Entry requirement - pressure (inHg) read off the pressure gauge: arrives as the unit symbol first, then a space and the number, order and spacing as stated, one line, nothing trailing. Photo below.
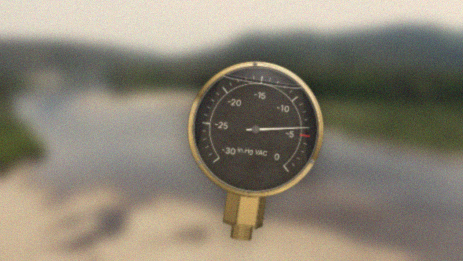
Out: inHg -6
